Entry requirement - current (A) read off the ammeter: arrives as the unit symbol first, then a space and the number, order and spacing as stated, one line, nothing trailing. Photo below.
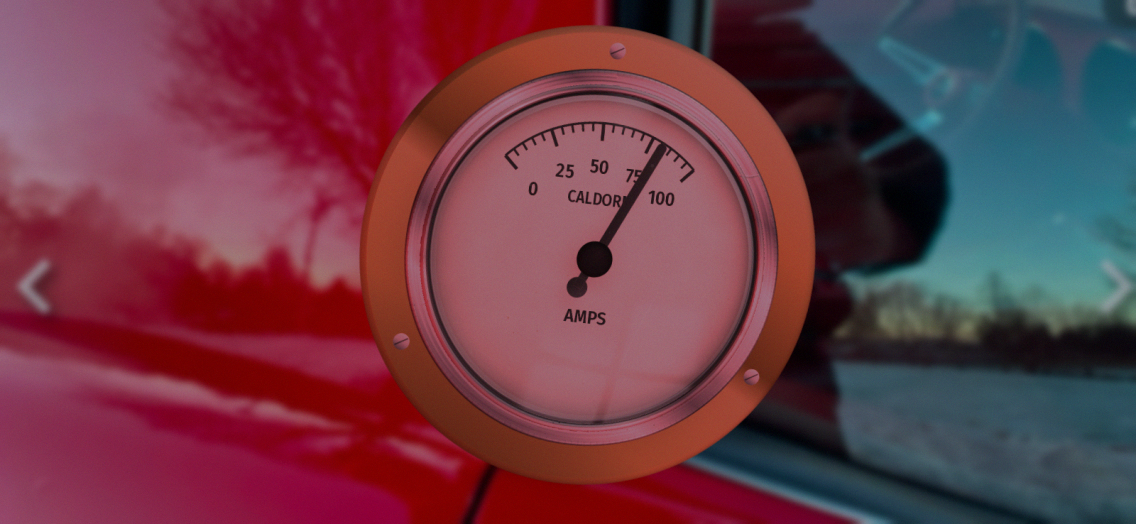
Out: A 80
